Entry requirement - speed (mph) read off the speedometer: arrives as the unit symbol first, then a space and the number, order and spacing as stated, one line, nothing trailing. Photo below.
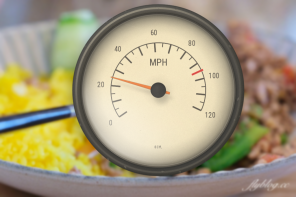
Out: mph 25
